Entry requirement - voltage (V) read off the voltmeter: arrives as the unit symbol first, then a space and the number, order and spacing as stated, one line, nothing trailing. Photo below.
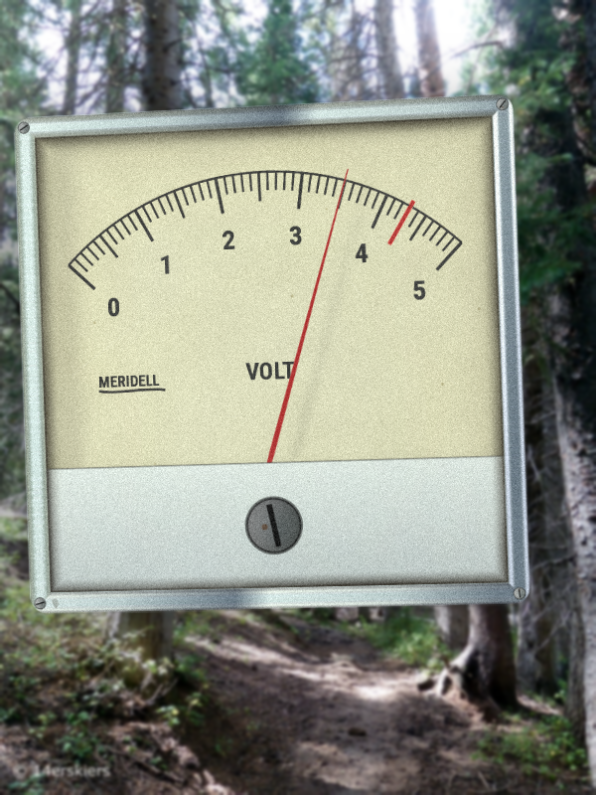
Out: V 3.5
